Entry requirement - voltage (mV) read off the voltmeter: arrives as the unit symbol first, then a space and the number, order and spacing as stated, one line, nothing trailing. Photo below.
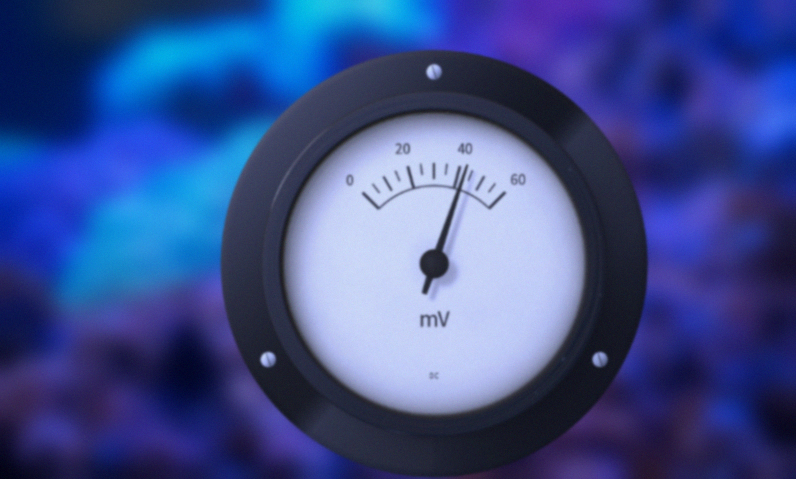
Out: mV 42.5
